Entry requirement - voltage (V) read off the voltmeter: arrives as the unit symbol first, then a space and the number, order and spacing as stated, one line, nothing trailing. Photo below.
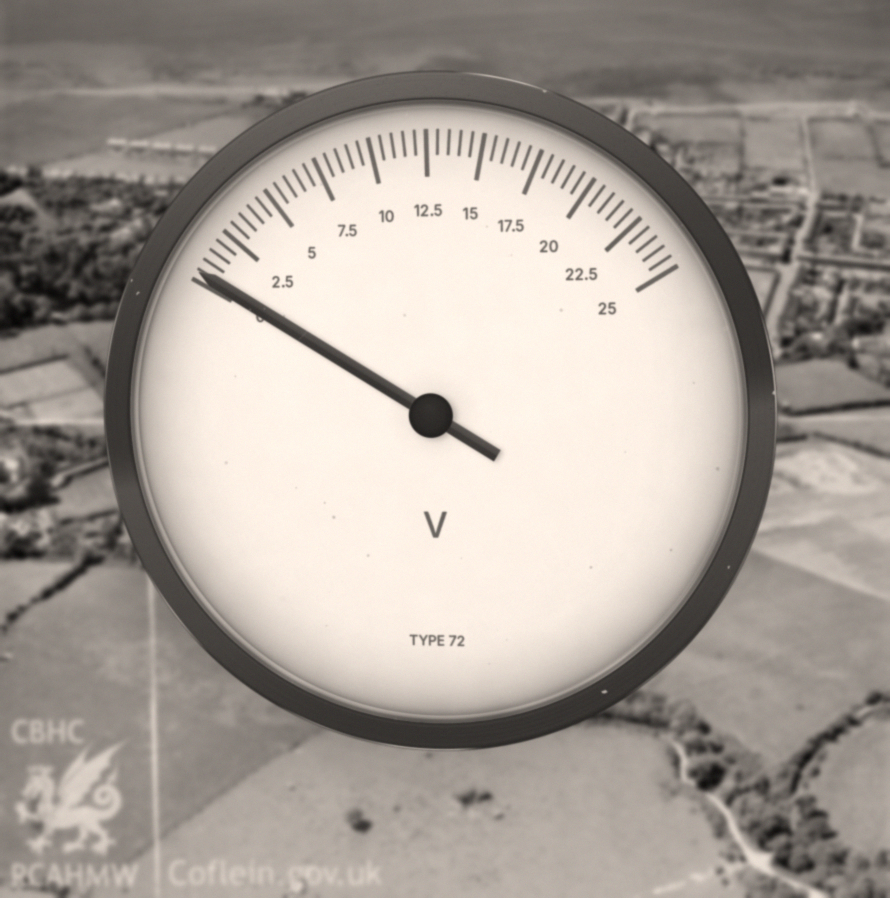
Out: V 0.5
